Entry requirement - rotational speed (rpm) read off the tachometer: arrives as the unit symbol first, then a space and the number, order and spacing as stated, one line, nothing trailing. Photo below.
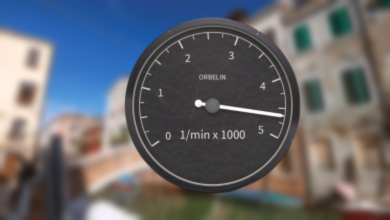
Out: rpm 4625
